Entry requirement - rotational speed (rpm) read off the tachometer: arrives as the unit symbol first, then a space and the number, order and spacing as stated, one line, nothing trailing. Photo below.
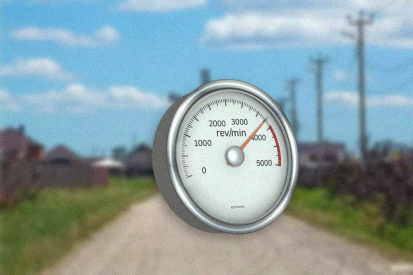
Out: rpm 3750
